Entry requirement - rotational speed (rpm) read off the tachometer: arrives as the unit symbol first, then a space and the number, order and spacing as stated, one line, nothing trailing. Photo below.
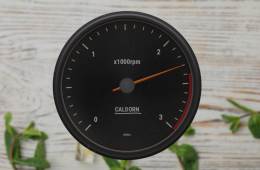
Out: rpm 2300
